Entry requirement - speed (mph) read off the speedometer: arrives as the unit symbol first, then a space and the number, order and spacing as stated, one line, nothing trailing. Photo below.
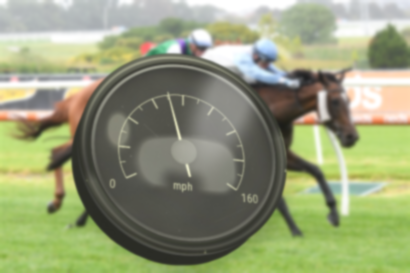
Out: mph 70
